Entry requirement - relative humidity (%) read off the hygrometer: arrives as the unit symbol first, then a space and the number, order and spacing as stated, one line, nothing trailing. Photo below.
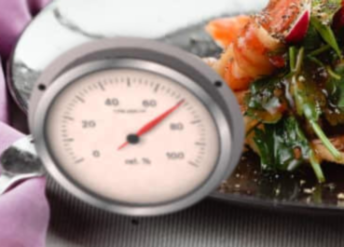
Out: % 70
